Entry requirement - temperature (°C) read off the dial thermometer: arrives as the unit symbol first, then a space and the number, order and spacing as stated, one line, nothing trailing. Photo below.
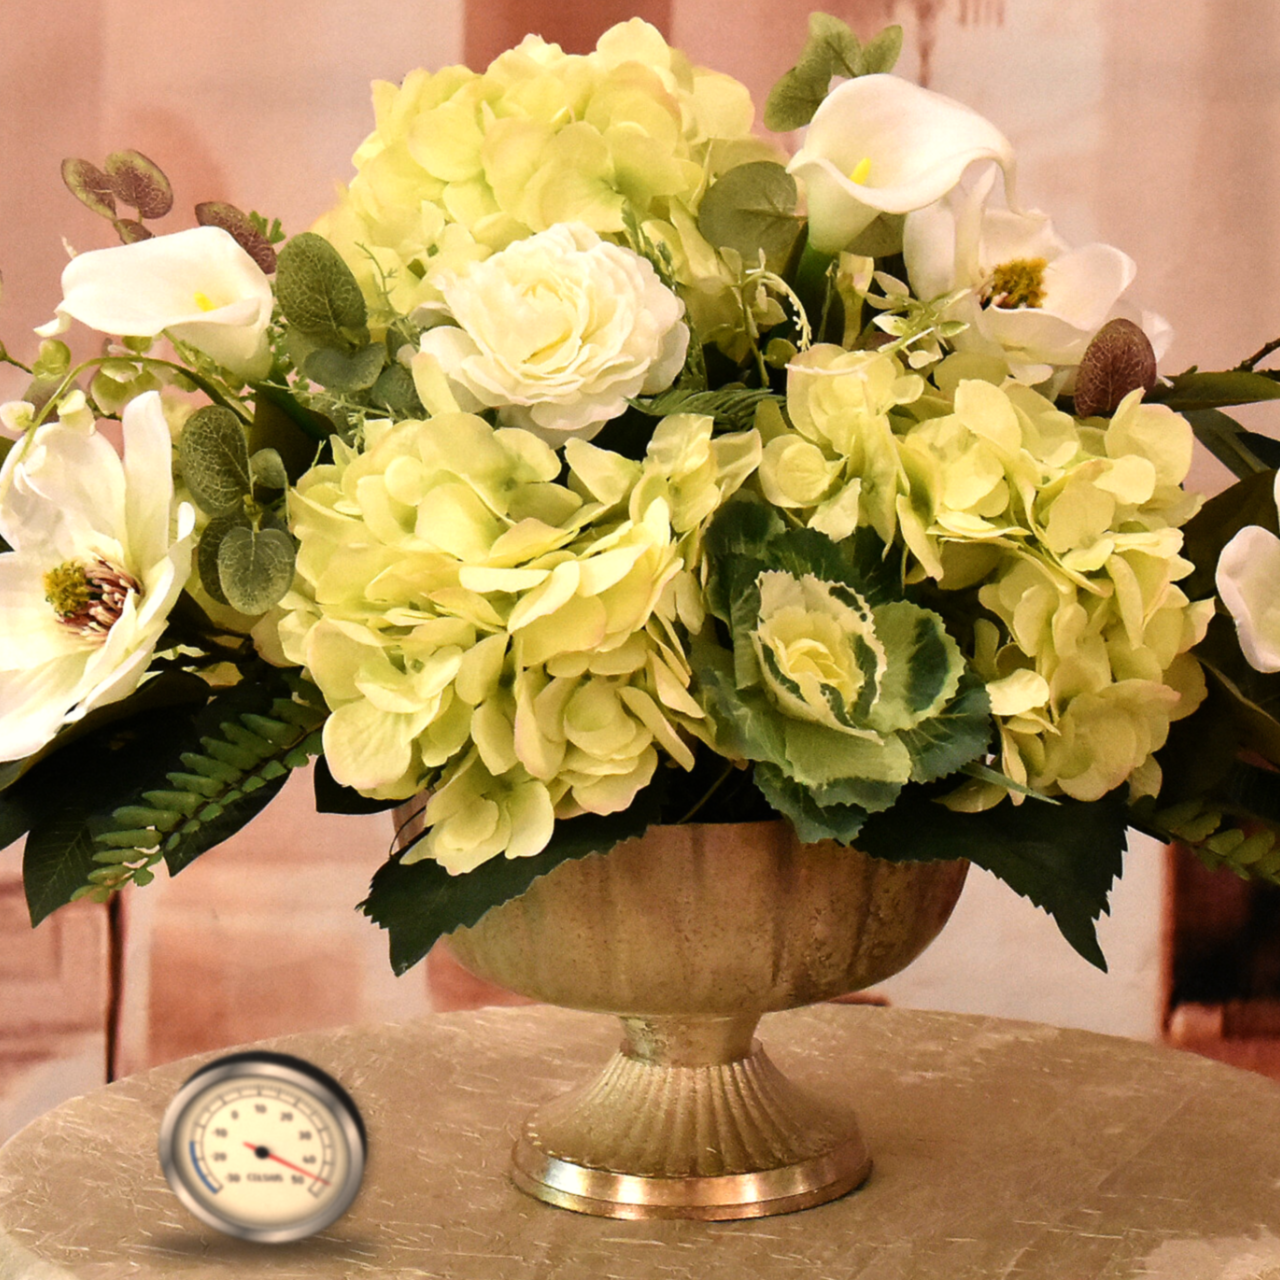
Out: °C 45
